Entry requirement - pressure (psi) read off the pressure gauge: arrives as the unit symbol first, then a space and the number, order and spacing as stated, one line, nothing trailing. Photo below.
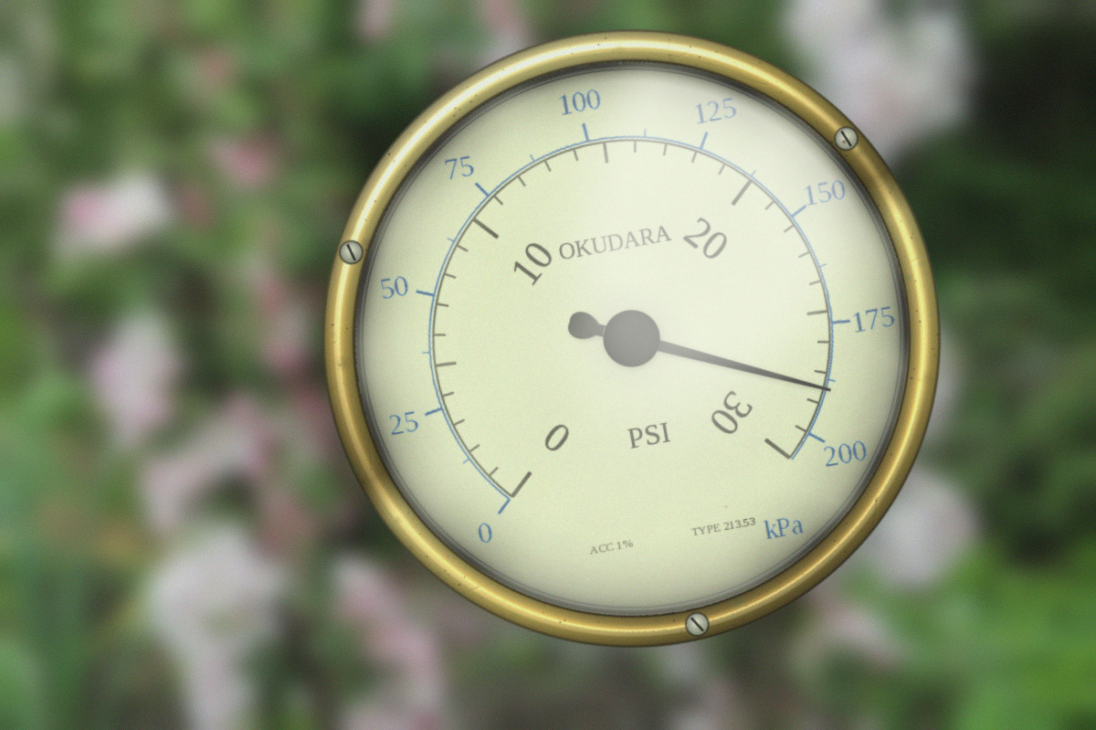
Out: psi 27.5
